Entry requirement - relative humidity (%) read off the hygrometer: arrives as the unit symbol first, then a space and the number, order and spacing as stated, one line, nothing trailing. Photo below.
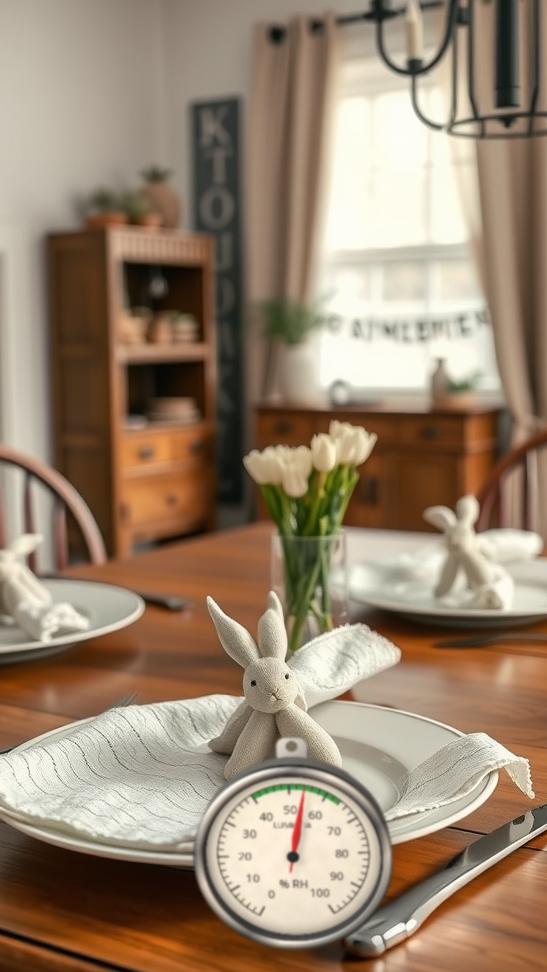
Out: % 54
